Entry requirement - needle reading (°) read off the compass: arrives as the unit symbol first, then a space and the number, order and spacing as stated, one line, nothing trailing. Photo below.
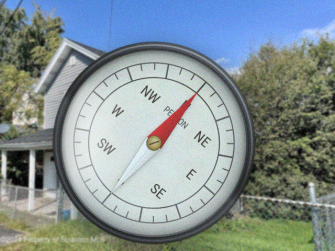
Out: ° 0
